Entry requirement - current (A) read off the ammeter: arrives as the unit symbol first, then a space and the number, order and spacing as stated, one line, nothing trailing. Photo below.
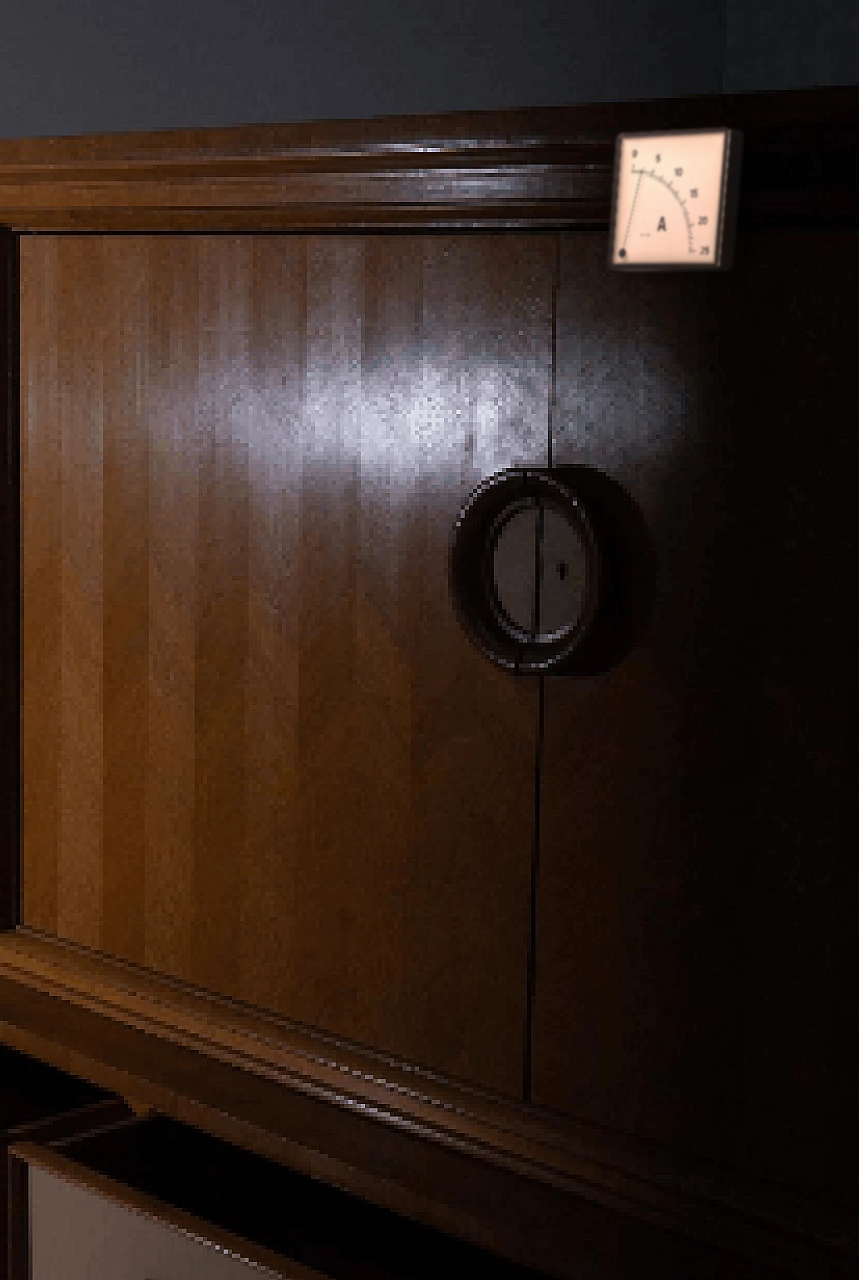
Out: A 2.5
